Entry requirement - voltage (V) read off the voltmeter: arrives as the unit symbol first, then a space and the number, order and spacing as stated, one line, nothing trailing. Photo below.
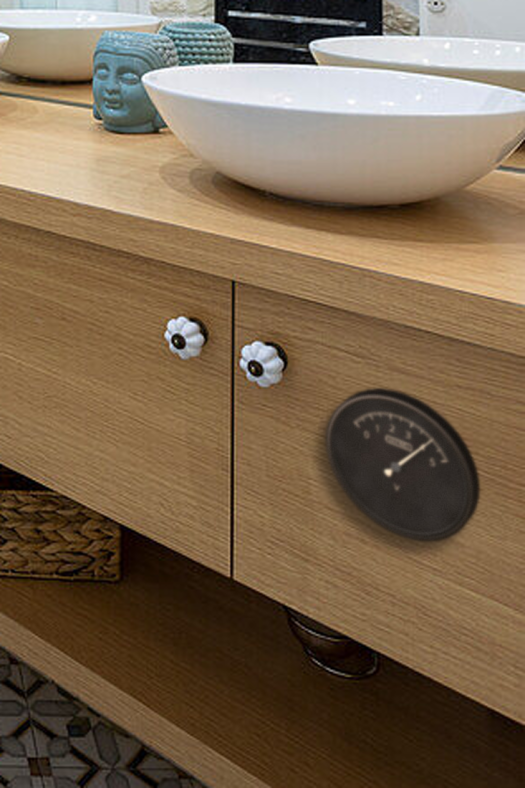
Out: V 4
